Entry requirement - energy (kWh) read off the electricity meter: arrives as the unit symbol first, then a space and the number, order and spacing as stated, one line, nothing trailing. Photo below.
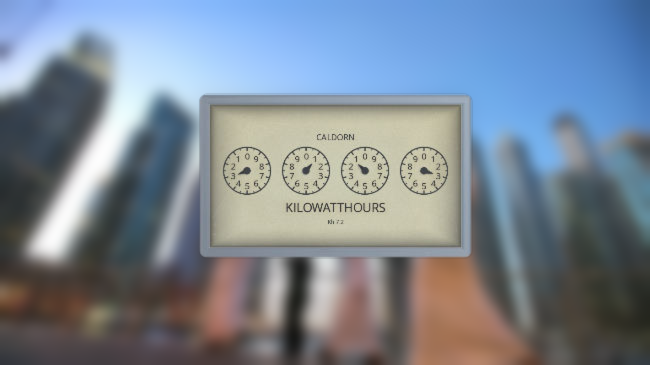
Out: kWh 3113
